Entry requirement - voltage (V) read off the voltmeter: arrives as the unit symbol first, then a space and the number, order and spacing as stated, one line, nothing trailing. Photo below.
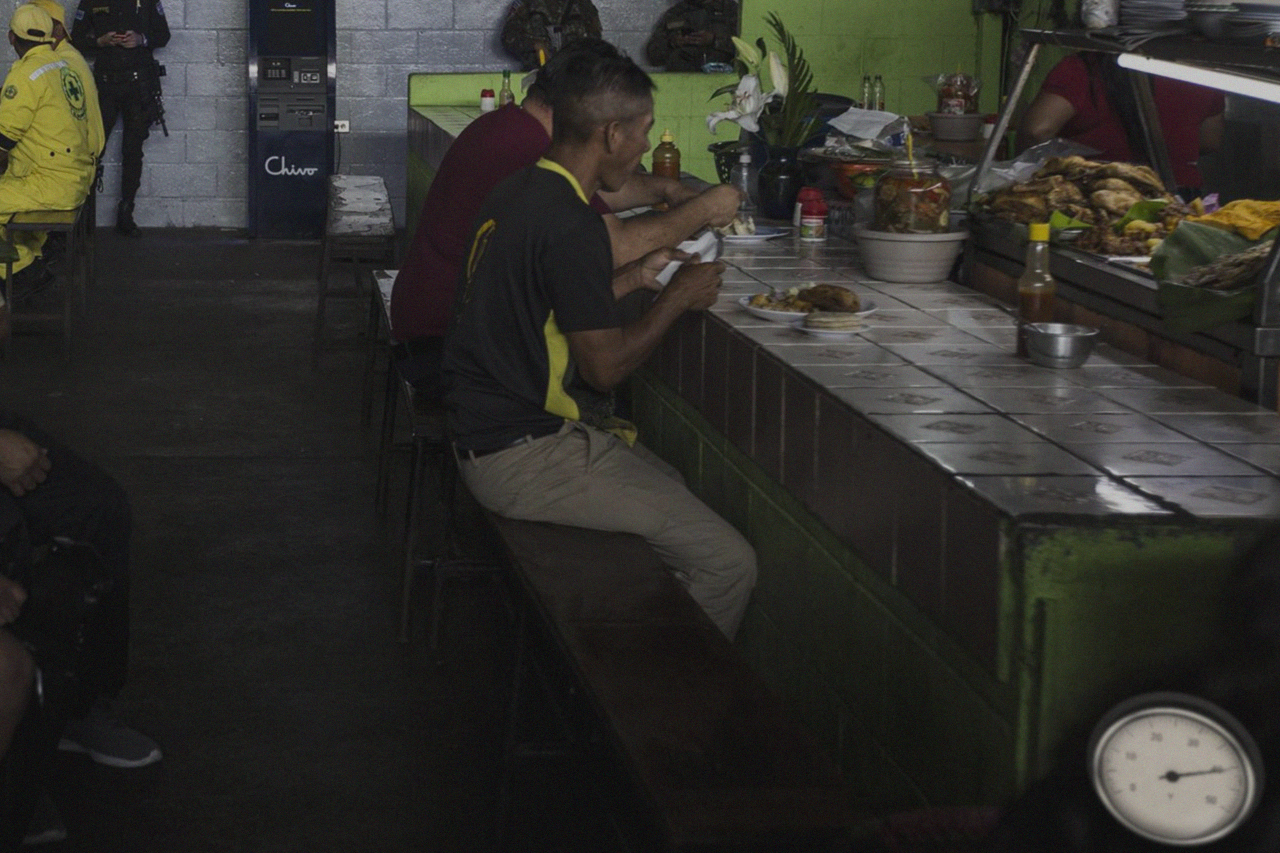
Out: V 40
